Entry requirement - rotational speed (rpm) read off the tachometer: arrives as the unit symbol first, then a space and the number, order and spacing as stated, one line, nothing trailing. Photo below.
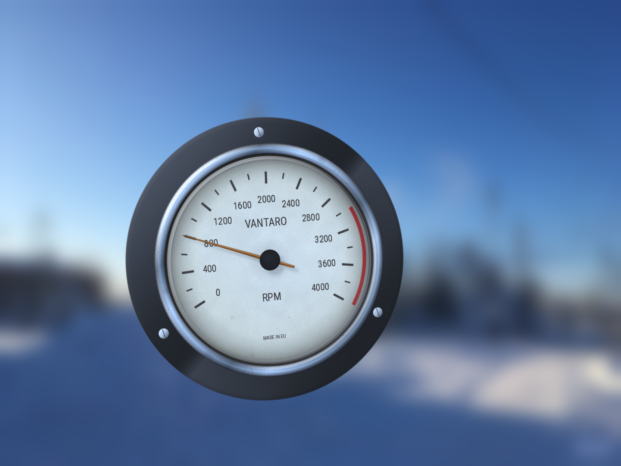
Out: rpm 800
